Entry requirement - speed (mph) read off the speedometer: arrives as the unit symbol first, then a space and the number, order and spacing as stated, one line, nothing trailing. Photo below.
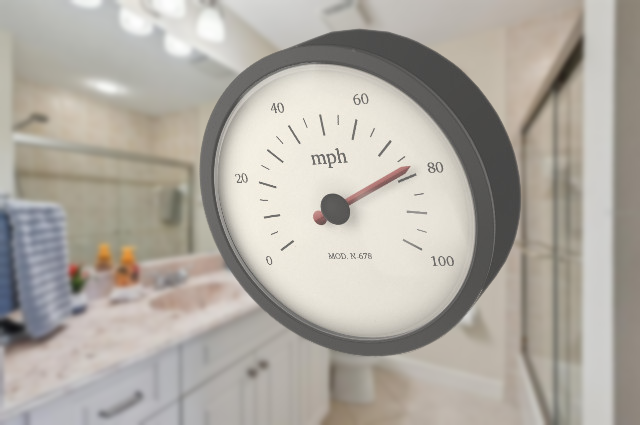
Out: mph 77.5
